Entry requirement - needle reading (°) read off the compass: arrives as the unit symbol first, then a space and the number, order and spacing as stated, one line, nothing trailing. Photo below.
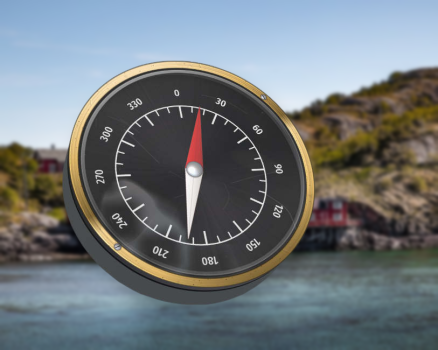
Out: ° 15
